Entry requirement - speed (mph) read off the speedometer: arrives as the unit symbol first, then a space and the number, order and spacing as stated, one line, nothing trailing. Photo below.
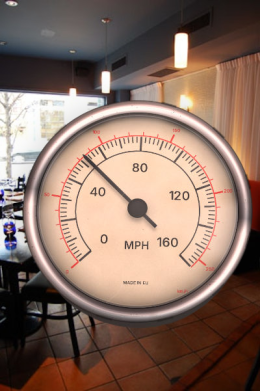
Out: mph 52
